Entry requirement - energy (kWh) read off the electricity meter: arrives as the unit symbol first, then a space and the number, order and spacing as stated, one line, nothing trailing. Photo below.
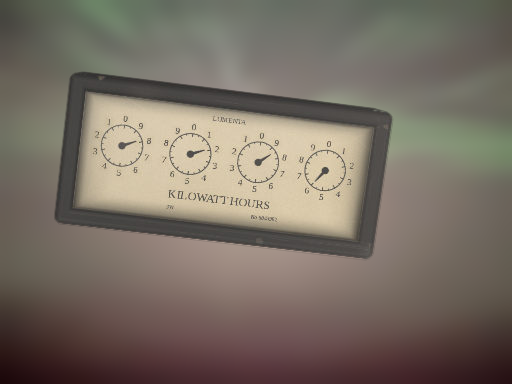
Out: kWh 8186
